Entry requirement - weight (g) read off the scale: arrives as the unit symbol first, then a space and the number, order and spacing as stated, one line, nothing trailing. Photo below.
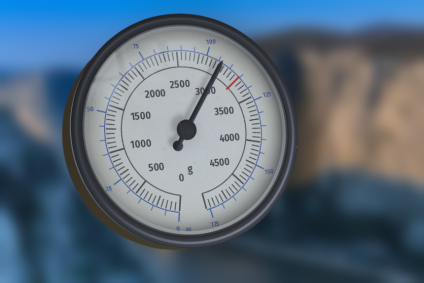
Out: g 3000
